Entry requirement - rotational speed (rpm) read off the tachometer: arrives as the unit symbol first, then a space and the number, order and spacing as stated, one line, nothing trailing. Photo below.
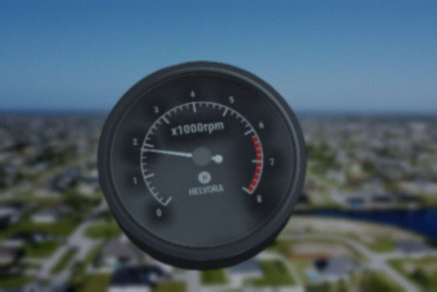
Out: rpm 1800
